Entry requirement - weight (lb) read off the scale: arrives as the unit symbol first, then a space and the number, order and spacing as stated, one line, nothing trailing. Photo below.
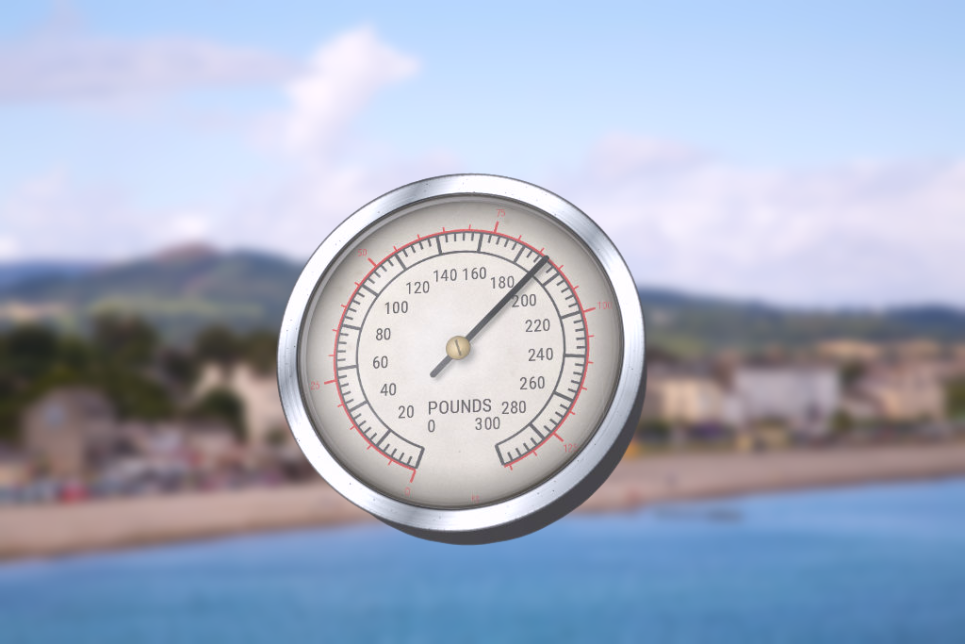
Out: lb 192
